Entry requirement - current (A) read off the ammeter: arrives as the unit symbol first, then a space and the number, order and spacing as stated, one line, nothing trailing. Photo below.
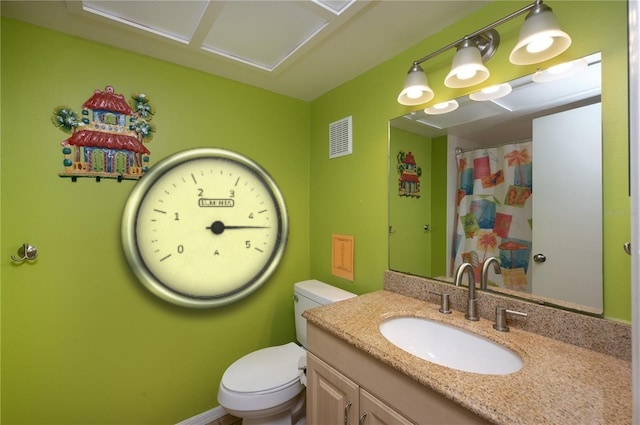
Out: A 4.4
